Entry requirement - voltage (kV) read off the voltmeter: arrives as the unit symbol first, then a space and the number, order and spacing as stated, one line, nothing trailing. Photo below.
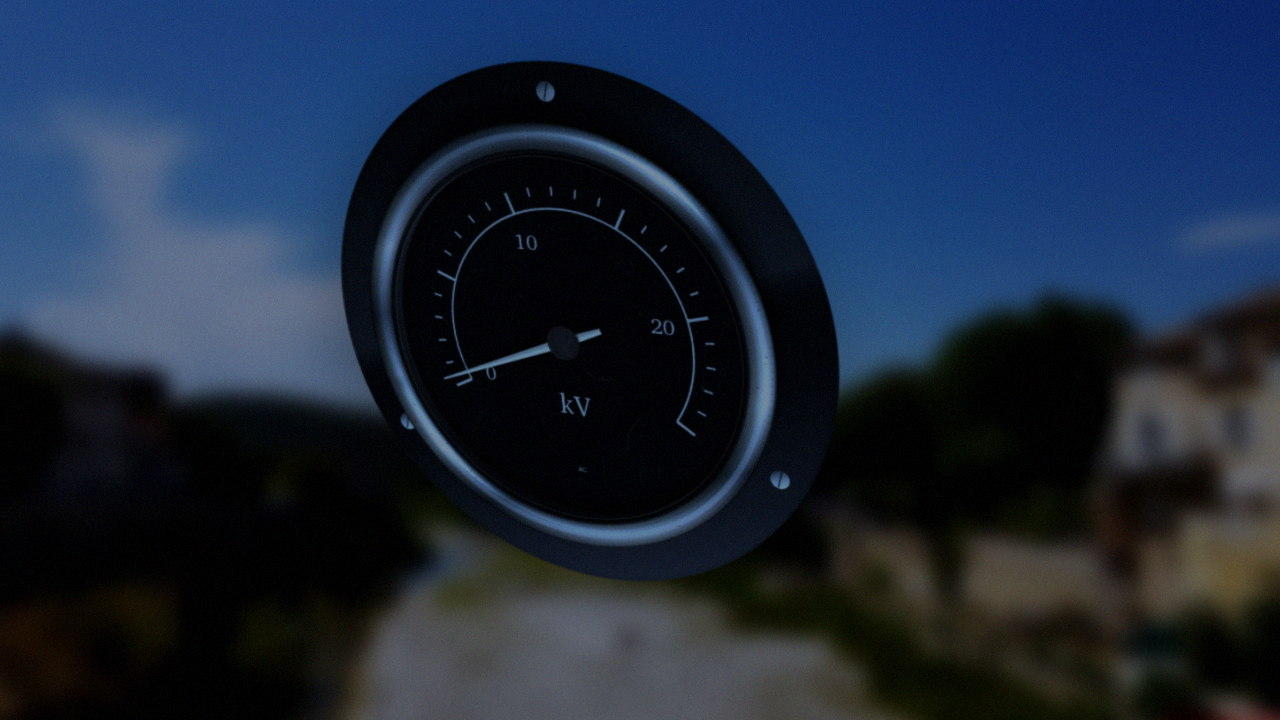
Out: kV 0.5
